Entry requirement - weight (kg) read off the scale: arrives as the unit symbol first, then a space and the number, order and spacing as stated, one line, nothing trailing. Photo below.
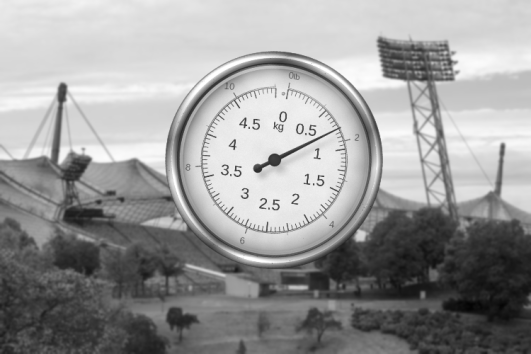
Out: kg 0.75
